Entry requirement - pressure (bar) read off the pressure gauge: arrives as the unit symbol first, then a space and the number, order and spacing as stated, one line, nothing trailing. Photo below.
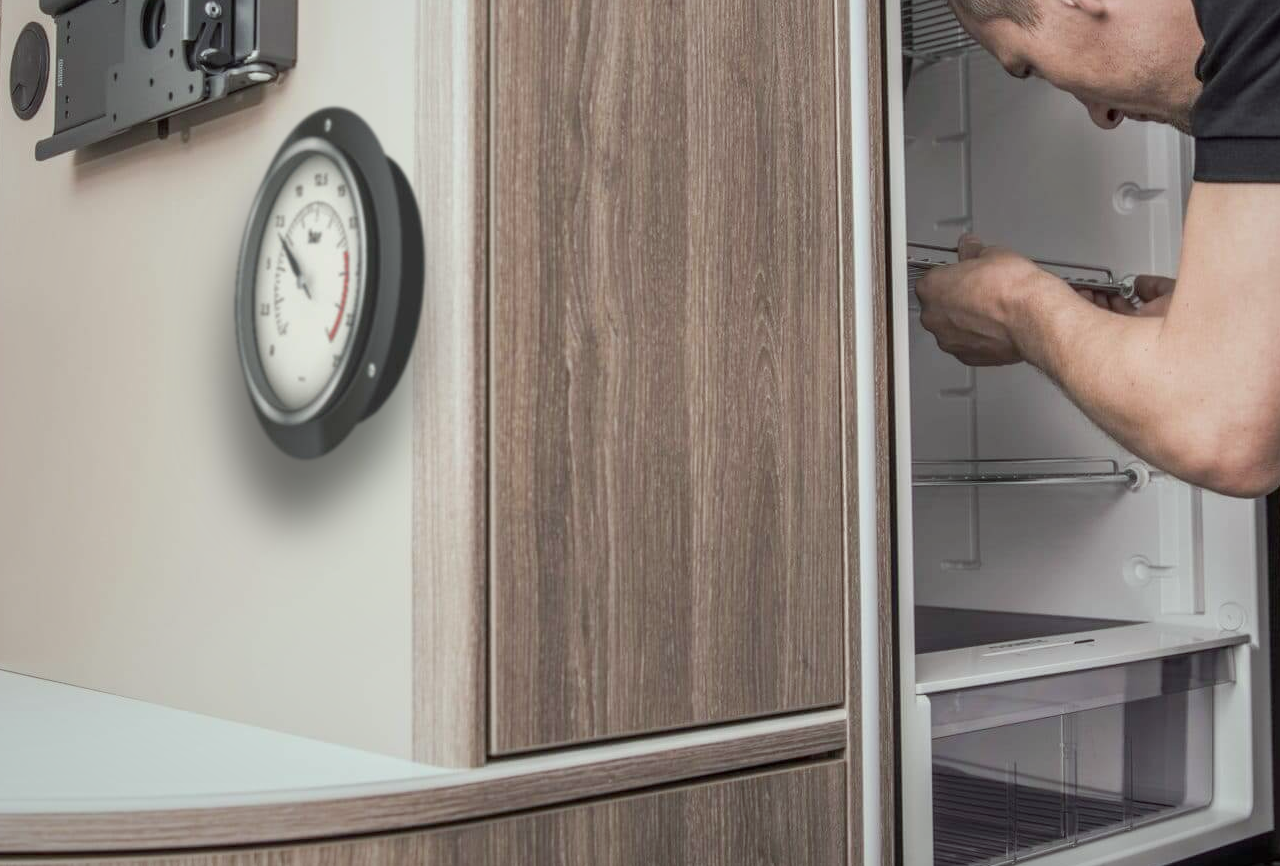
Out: bar 7.5
